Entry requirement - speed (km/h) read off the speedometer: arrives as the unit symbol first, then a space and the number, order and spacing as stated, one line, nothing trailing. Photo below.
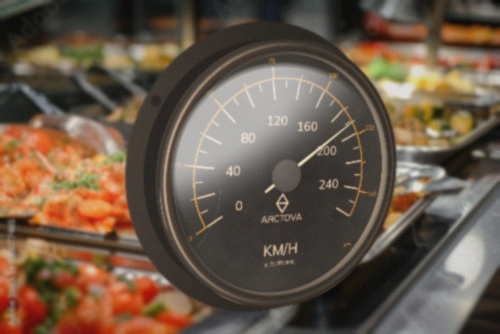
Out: km/h 190
